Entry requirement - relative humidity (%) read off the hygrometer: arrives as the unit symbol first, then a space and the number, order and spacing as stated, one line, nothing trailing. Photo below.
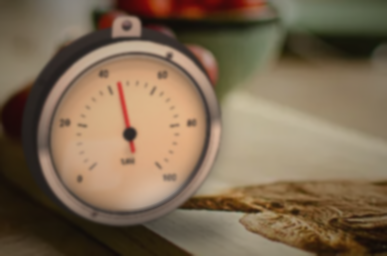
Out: % 44
